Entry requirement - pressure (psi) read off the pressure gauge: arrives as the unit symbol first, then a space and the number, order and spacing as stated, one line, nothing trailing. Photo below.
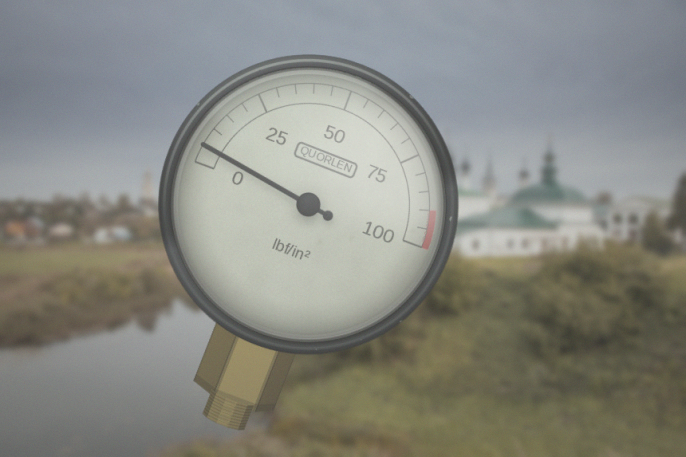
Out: psi 5
